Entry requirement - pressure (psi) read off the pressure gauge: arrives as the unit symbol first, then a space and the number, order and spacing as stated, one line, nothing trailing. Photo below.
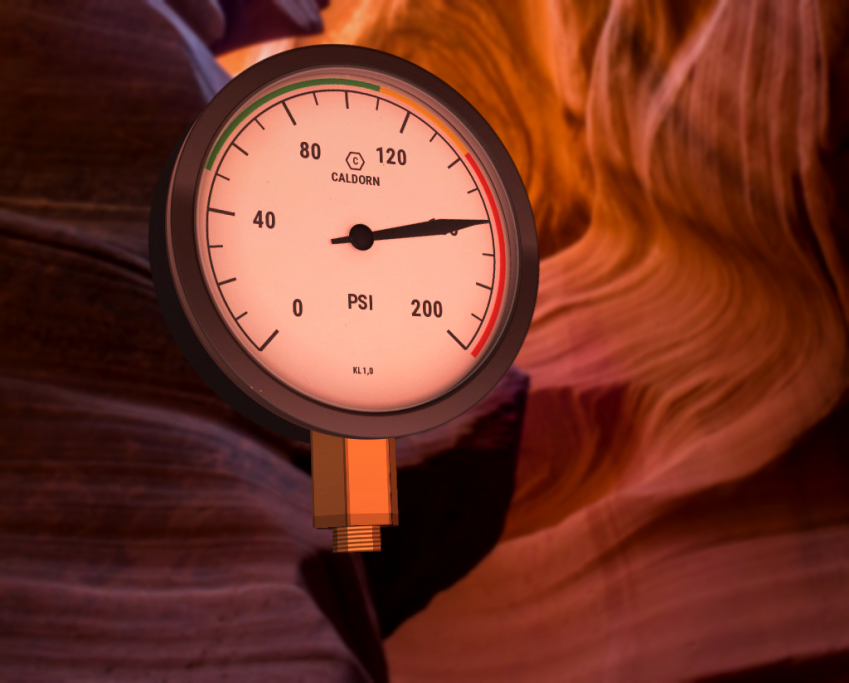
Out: psi 160
